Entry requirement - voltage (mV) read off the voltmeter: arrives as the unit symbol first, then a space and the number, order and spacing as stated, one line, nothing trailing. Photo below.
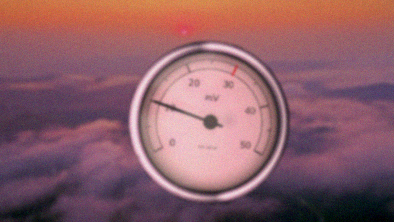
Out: mV 10
